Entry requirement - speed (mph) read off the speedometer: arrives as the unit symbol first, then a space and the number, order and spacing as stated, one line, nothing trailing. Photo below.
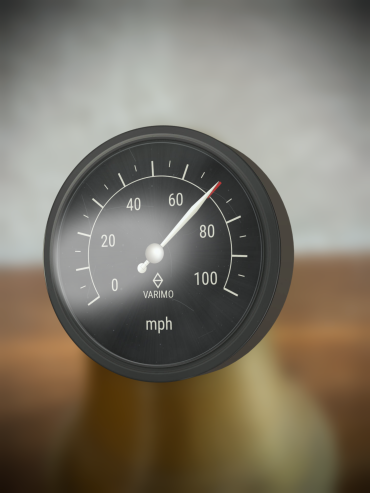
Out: mph 70
